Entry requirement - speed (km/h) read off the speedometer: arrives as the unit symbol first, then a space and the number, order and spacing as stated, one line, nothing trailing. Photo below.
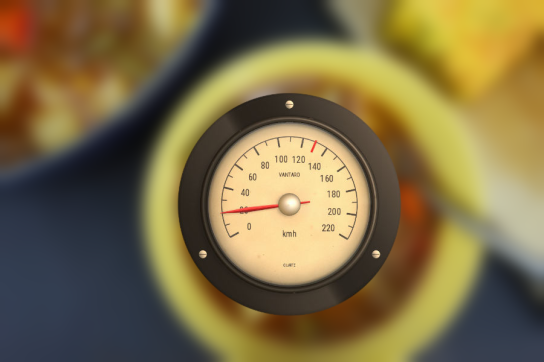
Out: km/h 20
